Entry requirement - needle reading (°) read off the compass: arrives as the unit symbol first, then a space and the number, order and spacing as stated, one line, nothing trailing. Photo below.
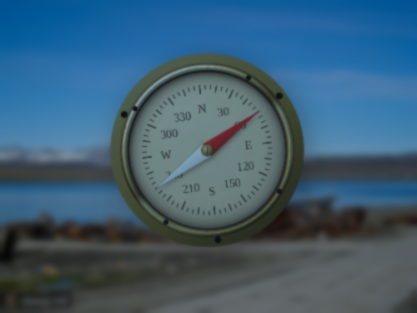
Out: ° 60
